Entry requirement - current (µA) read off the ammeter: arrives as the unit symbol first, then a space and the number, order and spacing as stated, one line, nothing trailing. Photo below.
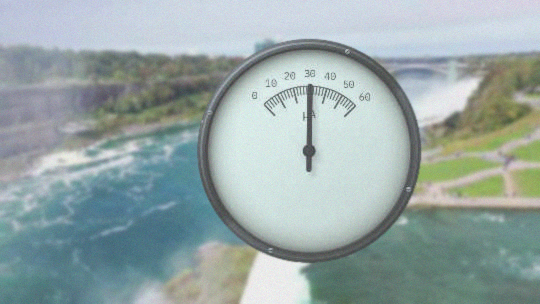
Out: µA 30
